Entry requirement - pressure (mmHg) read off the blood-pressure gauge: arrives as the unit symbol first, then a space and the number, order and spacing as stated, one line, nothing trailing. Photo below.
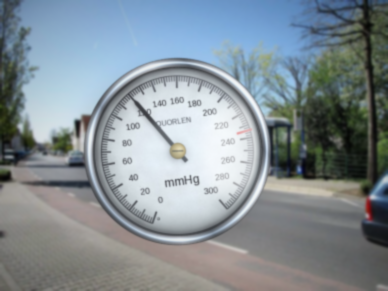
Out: mmHg 120
